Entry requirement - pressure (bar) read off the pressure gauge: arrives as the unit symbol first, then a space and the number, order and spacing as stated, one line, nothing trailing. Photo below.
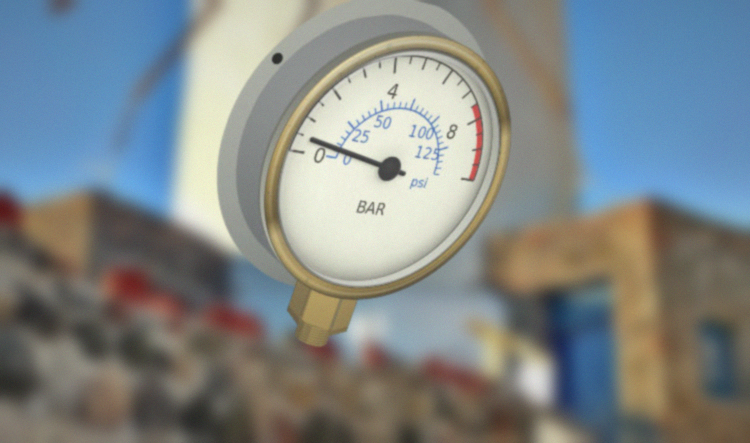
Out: bar 0.5
